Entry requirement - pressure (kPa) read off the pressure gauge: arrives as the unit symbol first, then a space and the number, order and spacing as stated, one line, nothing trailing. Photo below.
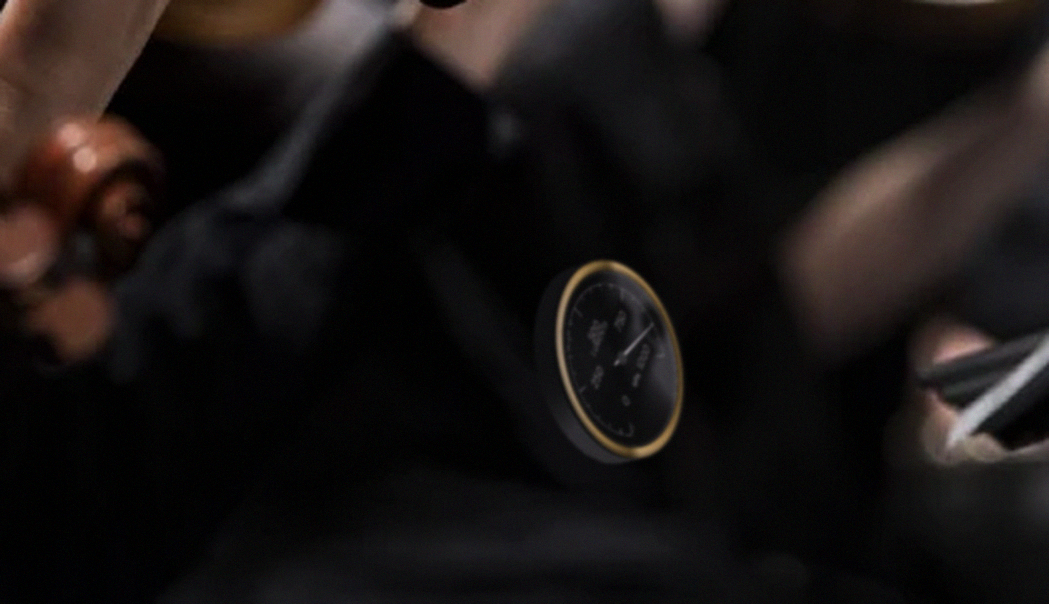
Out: kPa 900
